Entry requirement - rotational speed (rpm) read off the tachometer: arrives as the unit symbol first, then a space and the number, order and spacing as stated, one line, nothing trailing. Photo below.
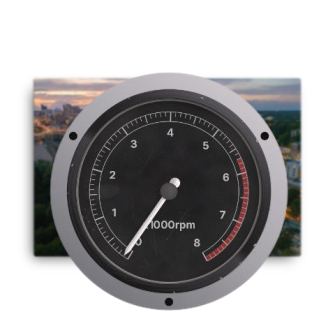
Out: rpm 100
